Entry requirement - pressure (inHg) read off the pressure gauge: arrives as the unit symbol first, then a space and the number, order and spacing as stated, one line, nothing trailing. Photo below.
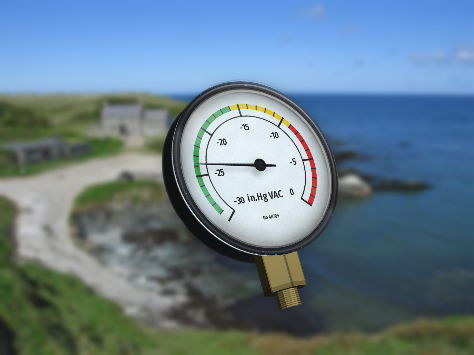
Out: inHg -24
